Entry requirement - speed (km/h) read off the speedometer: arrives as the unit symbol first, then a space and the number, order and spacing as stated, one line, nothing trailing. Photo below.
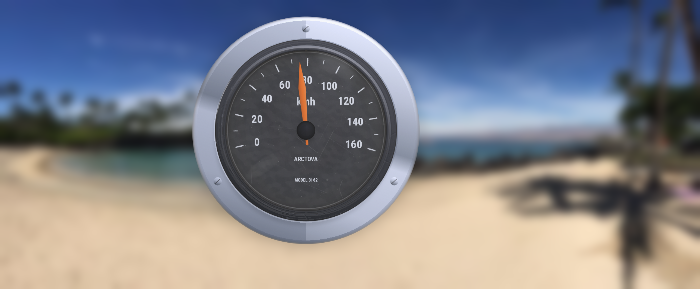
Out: km/h 75
